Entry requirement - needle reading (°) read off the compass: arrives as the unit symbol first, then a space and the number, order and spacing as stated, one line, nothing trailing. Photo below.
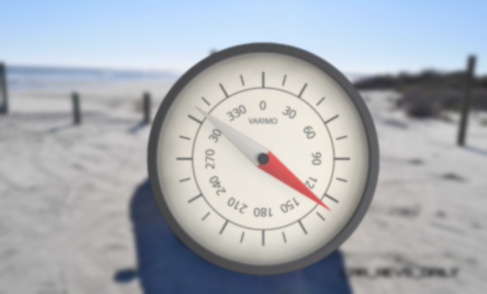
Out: ° 127.5
